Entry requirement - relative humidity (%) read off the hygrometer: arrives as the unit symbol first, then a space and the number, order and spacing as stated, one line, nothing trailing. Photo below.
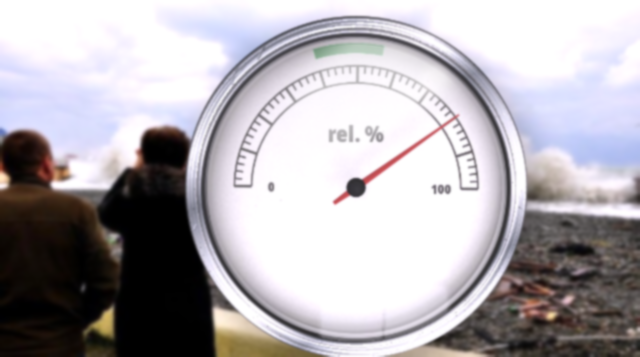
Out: % 80
